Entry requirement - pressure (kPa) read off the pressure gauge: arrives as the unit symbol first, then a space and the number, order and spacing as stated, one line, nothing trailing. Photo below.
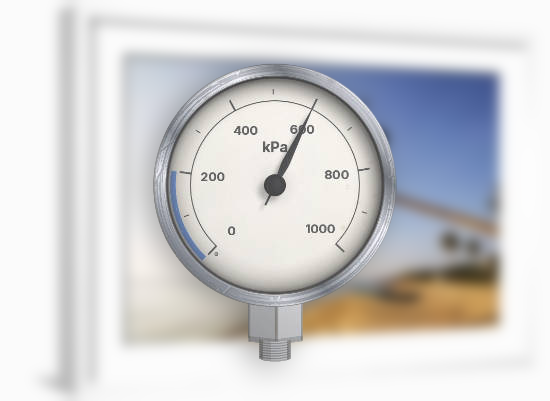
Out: kPa 600
